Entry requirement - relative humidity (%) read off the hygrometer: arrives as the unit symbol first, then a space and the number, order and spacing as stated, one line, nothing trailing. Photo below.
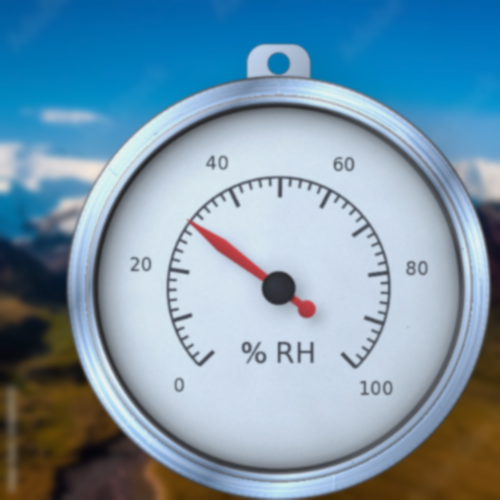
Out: % 30
